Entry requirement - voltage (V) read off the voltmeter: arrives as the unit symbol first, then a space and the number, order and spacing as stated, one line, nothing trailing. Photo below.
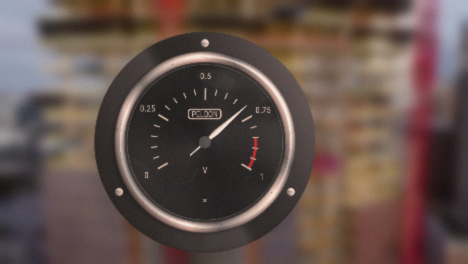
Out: V 0.7
